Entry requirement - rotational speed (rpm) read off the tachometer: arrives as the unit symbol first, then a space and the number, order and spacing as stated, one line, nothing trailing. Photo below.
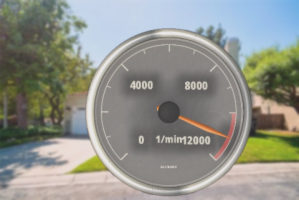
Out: rpm 11000
